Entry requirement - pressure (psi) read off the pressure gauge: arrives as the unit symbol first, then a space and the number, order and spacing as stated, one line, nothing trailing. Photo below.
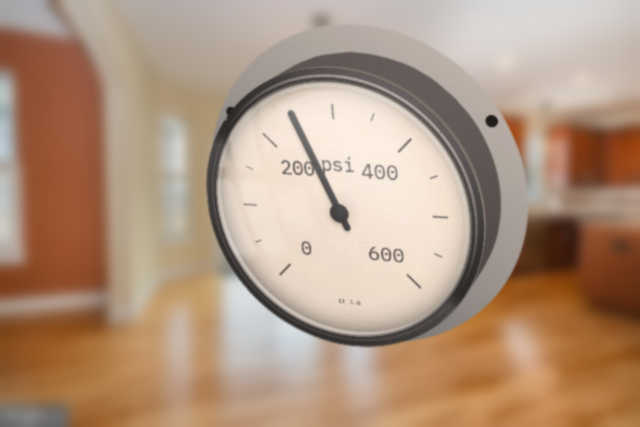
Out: psi 250
